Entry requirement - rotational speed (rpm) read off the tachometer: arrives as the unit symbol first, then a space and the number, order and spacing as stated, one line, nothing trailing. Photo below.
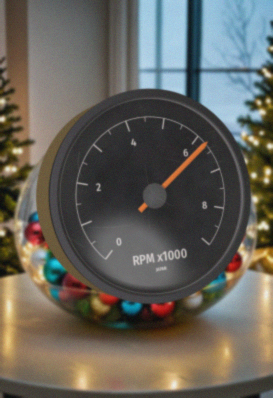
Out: rpm 6250
